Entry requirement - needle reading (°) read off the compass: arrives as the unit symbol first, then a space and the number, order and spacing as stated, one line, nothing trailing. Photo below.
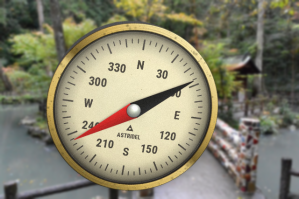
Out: ° 235
